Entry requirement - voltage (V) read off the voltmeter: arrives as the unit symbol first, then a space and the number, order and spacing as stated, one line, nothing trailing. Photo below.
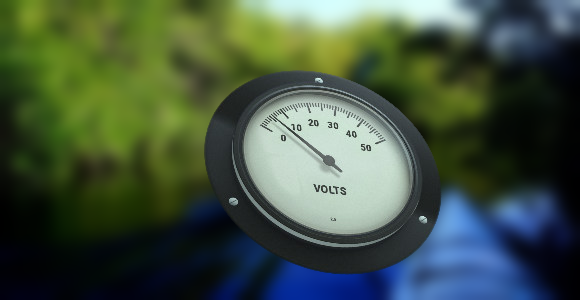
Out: V 5
